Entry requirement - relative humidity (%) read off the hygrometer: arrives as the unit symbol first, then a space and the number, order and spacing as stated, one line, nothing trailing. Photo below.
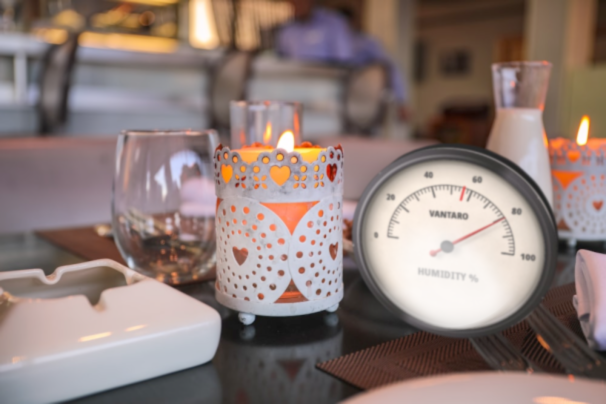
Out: % 80
